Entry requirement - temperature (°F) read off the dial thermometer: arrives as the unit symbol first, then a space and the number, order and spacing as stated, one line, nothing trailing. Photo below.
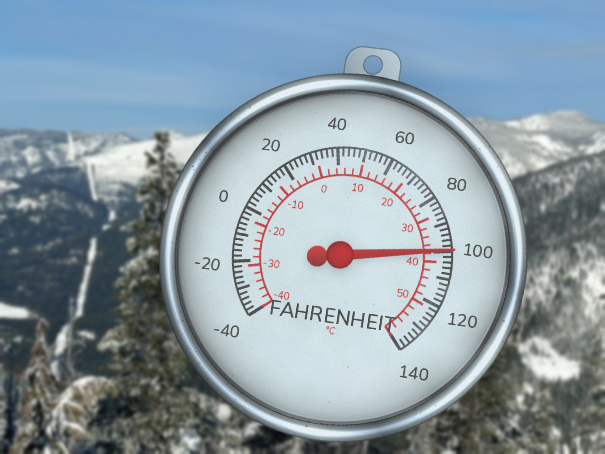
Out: °F 100
